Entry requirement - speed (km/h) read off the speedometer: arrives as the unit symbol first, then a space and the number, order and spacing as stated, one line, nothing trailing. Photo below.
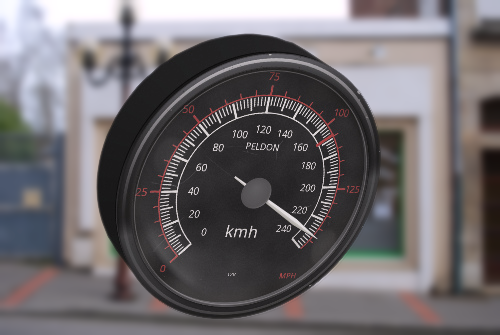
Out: km/h 230
